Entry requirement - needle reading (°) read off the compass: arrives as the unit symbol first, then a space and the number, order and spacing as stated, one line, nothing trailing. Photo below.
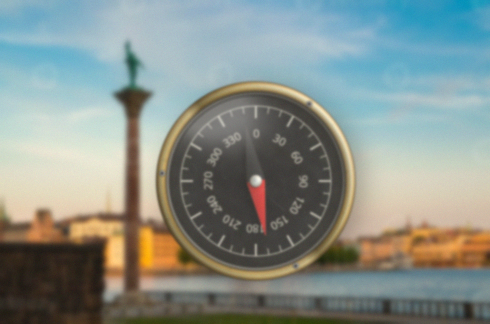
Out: ° 170
